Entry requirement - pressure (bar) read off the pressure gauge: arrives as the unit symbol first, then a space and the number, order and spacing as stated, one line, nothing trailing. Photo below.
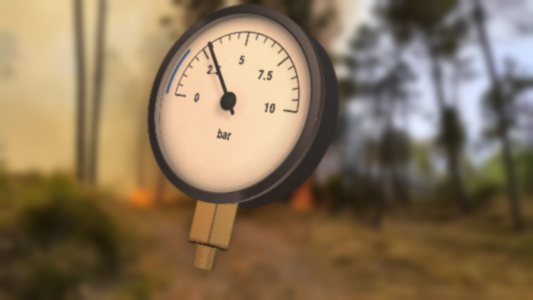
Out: bar 3
